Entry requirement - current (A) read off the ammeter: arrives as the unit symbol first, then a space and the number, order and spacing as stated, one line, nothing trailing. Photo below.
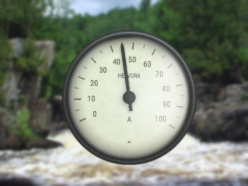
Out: A 45
